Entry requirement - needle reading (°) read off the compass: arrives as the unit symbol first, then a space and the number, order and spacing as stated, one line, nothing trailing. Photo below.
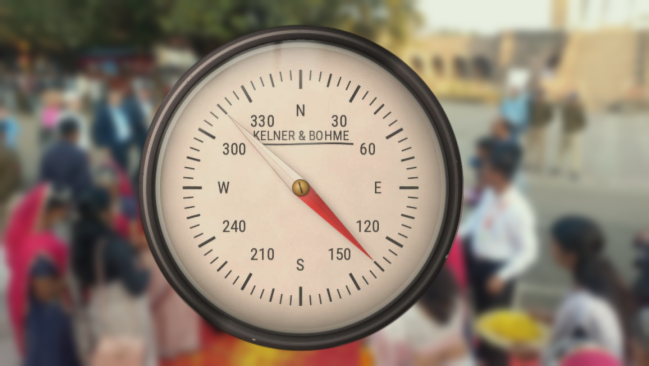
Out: ° 135
